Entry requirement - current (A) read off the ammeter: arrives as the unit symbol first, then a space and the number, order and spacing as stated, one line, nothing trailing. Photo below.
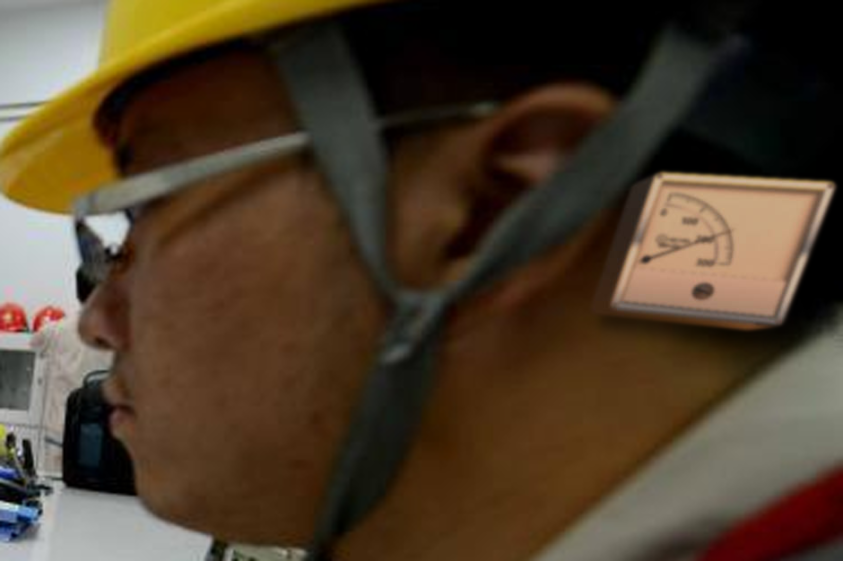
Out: A 200
